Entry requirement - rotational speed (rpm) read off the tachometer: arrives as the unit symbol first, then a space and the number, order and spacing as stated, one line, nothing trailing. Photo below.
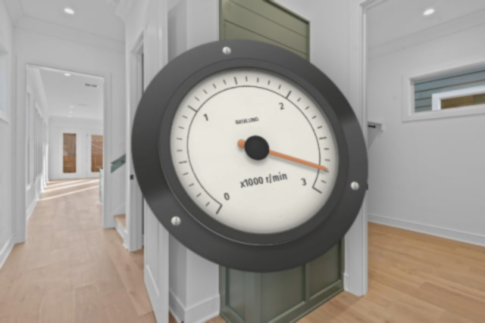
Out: rpm 2800
